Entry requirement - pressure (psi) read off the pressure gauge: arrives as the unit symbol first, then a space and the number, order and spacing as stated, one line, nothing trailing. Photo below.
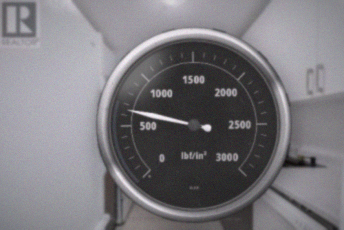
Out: psi 650
